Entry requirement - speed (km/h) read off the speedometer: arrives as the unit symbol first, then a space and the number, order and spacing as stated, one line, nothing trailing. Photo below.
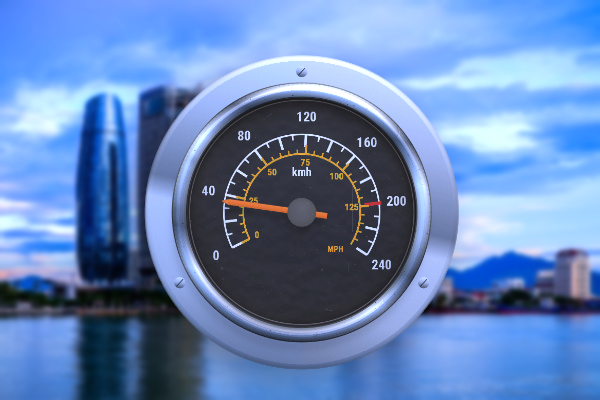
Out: km/h 35
